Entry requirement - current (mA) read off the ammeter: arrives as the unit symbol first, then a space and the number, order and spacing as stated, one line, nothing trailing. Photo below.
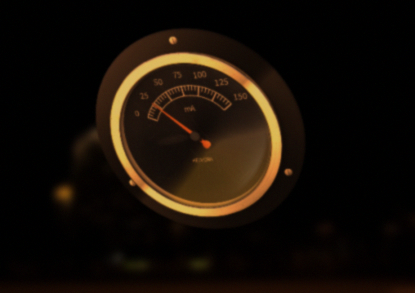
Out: mA 25
